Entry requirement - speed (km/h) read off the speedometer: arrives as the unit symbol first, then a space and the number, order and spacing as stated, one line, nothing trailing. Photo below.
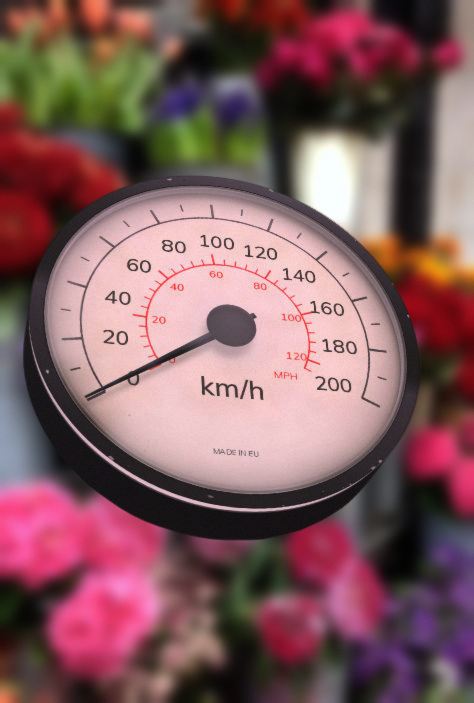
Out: km/h 0
